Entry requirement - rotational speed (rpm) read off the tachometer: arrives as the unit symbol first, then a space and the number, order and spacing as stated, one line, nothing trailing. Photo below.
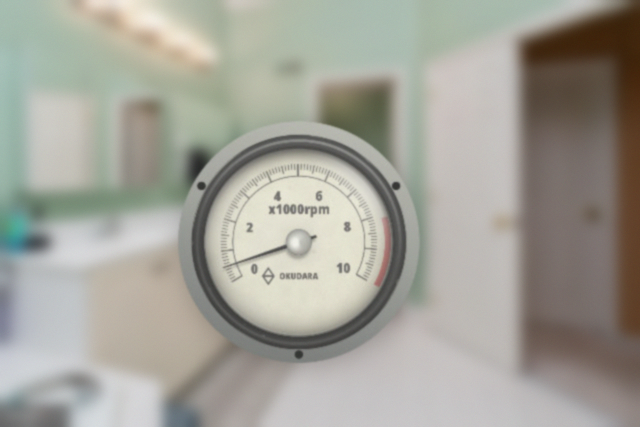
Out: rpm 500
